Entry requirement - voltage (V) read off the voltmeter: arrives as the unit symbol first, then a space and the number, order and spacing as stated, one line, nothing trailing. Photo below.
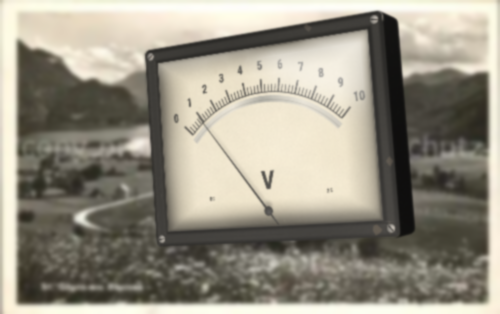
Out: V 1
